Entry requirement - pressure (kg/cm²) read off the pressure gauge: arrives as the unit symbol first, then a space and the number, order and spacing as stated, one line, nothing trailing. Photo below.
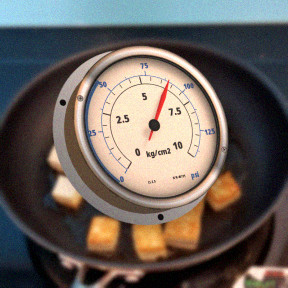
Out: kg/cm² 6.25
